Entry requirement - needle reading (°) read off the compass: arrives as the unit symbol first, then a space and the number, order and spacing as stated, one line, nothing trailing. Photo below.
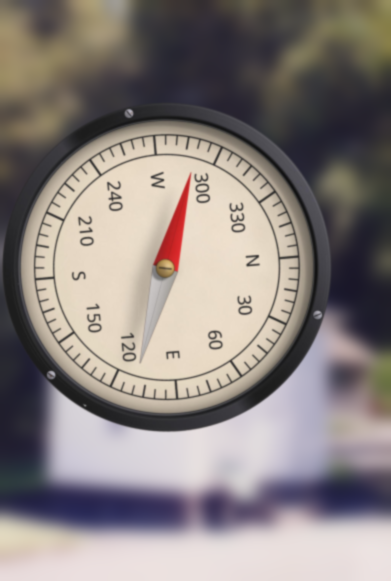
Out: ° 290
